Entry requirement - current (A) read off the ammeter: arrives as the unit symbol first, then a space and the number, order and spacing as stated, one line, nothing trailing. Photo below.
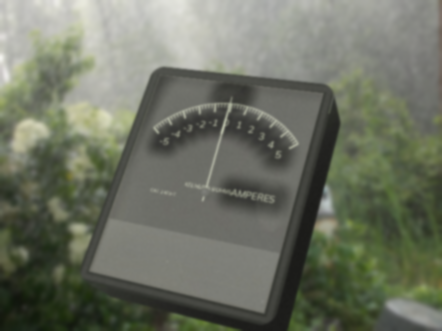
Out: A 0
